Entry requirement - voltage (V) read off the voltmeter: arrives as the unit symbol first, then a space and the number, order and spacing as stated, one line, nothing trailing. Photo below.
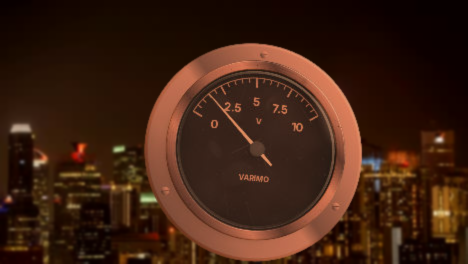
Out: V 1.5
